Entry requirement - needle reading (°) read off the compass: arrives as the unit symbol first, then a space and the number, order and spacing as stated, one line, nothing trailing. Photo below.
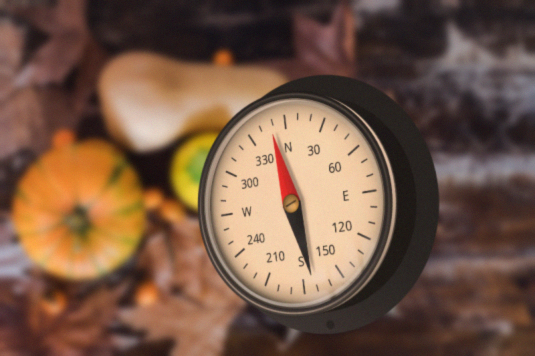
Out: ° 350
